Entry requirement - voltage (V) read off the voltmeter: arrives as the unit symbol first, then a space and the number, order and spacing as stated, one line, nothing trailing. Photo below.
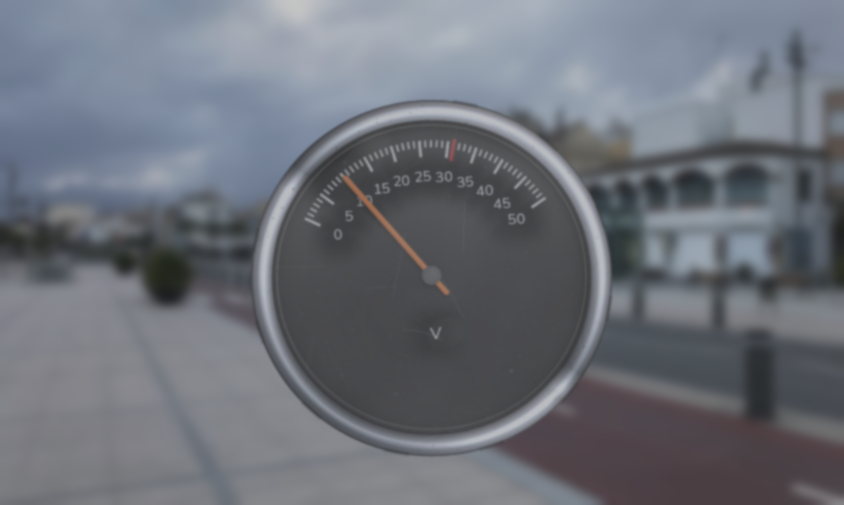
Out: V 10
